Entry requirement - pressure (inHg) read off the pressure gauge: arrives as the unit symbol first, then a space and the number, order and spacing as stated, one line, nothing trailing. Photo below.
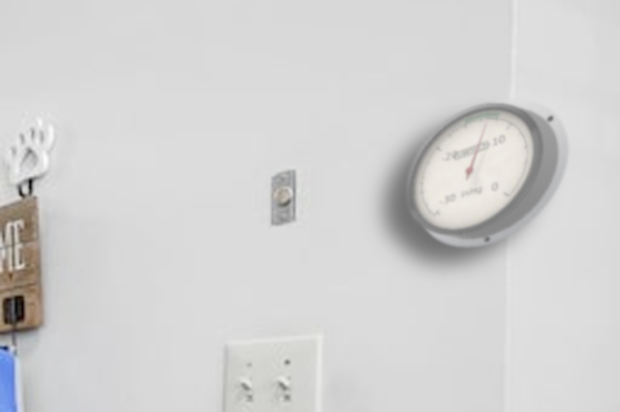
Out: inHg -13
